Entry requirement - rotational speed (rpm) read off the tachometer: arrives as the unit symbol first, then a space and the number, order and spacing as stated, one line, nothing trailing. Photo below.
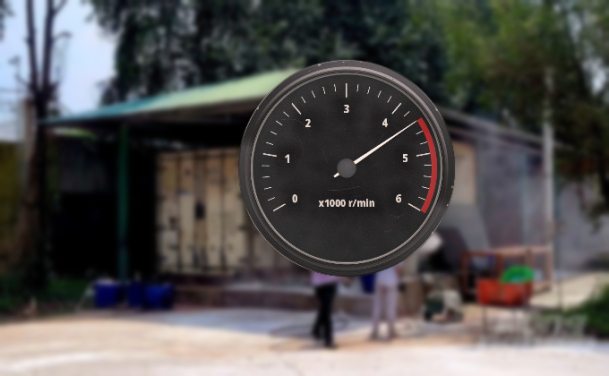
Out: rpm 4400
